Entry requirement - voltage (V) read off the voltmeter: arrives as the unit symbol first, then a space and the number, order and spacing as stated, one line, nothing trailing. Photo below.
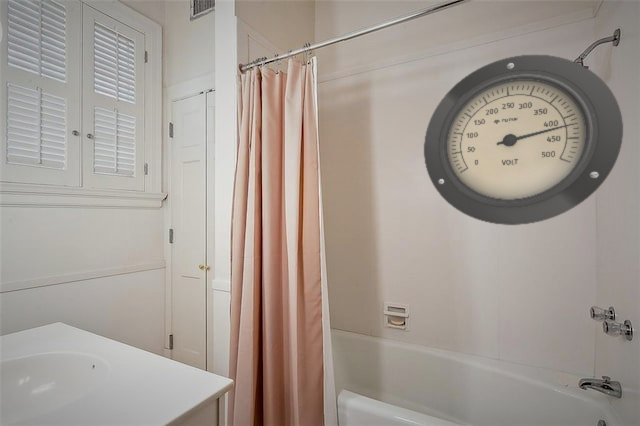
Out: V 420
